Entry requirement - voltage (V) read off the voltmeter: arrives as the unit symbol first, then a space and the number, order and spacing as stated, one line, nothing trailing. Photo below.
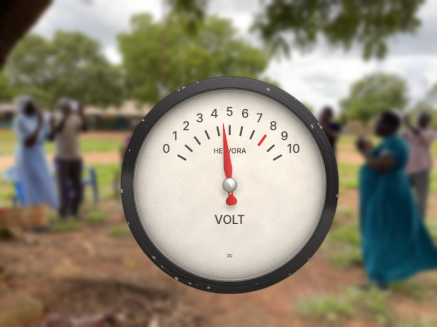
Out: V 4.5
